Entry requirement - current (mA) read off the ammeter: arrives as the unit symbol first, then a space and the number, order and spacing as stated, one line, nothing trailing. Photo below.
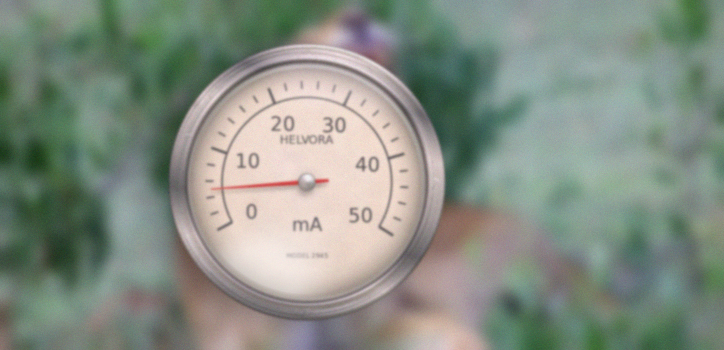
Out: mA 5
